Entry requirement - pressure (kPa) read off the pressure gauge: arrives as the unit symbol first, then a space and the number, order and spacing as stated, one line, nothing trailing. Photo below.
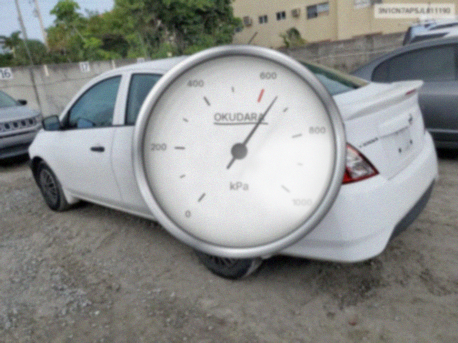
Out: kPa 650
